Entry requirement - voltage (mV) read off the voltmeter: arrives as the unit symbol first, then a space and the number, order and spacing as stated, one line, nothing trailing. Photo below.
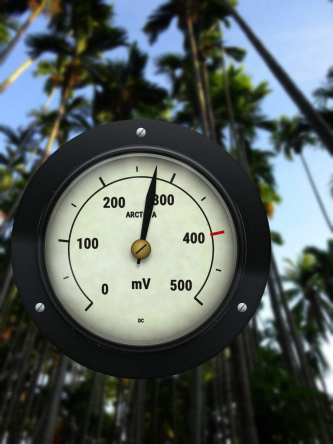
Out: mV 275
